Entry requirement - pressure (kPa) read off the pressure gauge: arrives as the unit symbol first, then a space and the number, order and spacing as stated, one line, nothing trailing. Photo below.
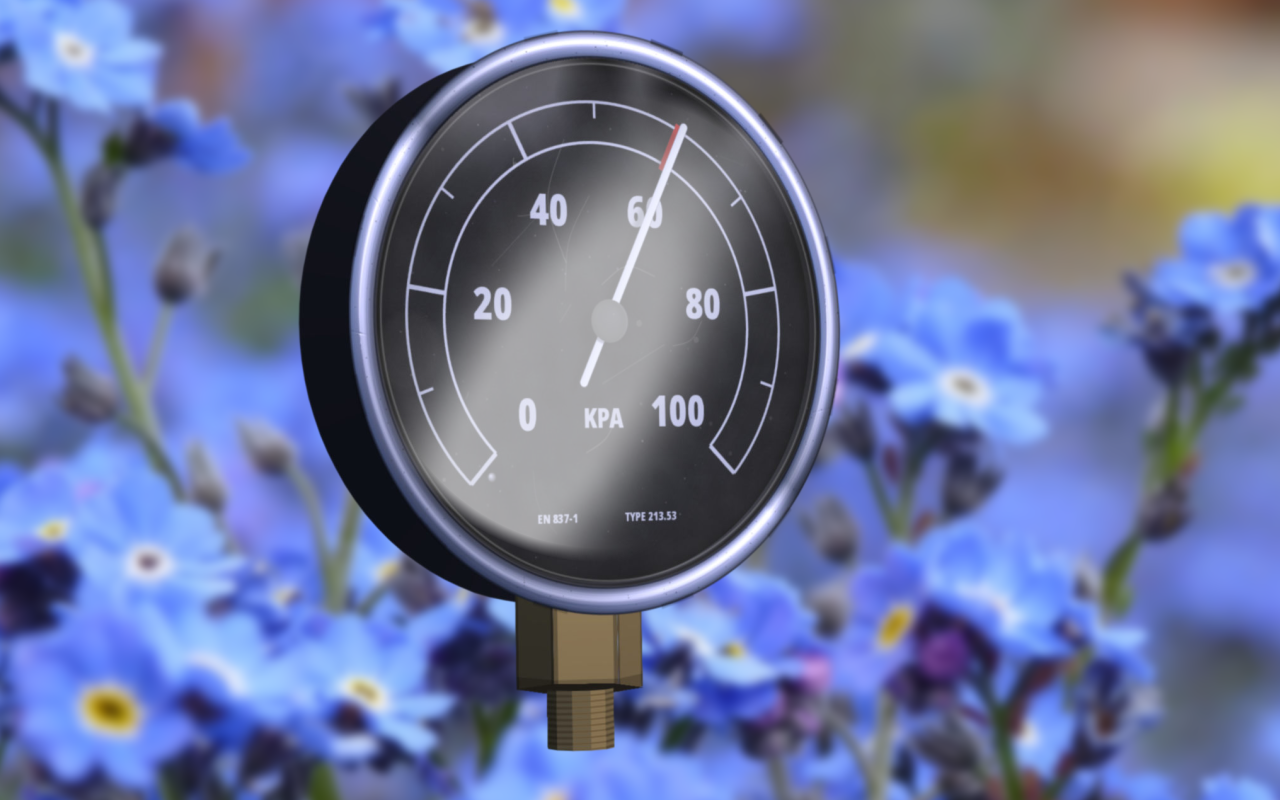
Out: kPa 60
